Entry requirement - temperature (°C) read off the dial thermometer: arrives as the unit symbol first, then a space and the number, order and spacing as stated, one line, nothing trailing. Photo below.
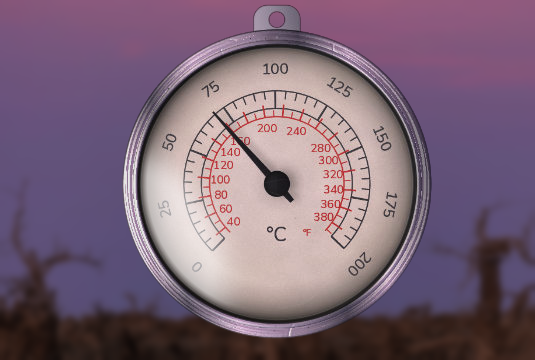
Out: °C 70
